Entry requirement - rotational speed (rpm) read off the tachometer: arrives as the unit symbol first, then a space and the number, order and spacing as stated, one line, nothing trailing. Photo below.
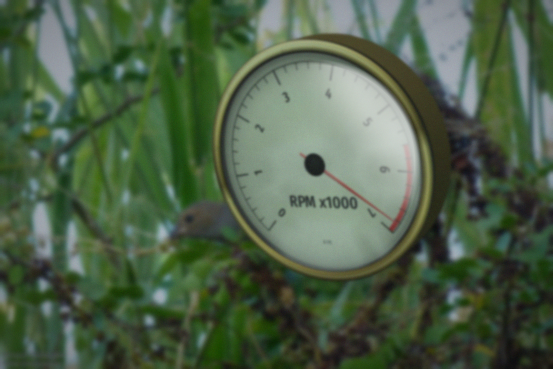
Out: rpm 6800
